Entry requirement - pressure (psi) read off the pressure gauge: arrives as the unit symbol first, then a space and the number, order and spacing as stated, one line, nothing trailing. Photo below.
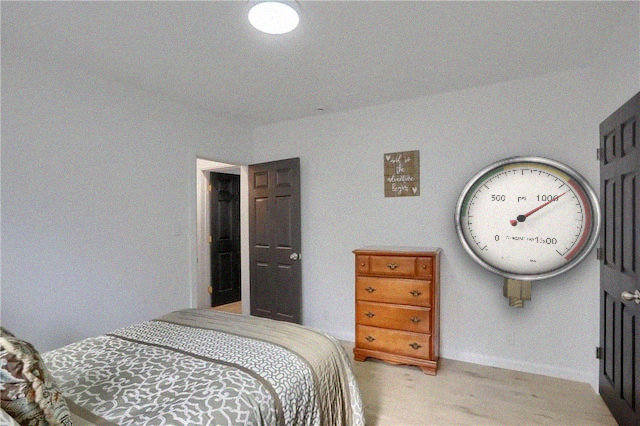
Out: psi 1050
